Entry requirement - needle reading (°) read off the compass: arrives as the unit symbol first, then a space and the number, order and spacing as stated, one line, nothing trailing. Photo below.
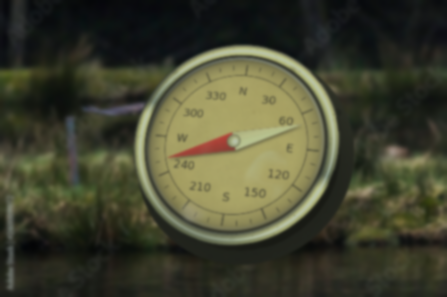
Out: ° 250
